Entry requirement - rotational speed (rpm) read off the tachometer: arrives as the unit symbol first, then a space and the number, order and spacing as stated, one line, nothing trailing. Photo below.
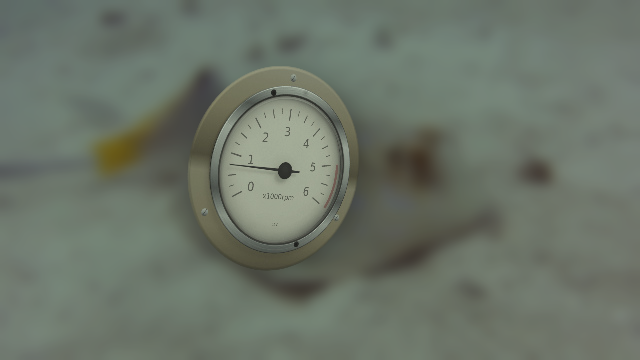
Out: rpm 750
